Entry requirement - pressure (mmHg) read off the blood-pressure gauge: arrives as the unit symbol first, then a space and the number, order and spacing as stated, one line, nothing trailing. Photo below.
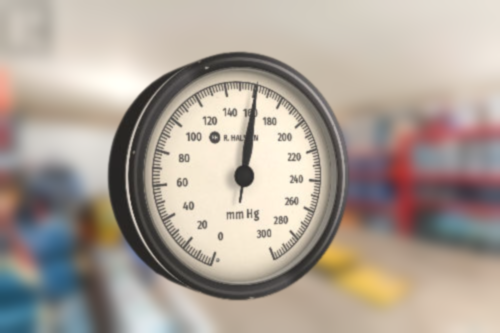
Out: mmHg 160
